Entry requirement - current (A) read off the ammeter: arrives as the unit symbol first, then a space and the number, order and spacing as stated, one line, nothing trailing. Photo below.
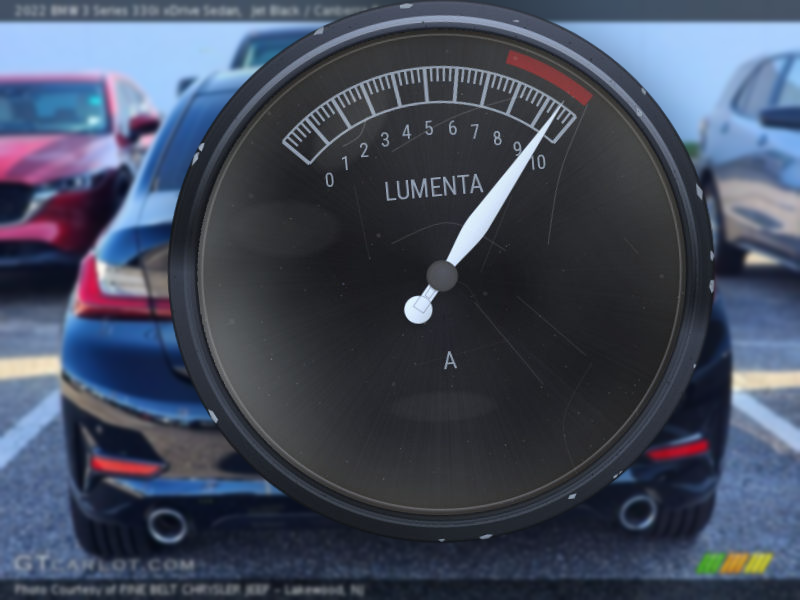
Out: A 9.4
